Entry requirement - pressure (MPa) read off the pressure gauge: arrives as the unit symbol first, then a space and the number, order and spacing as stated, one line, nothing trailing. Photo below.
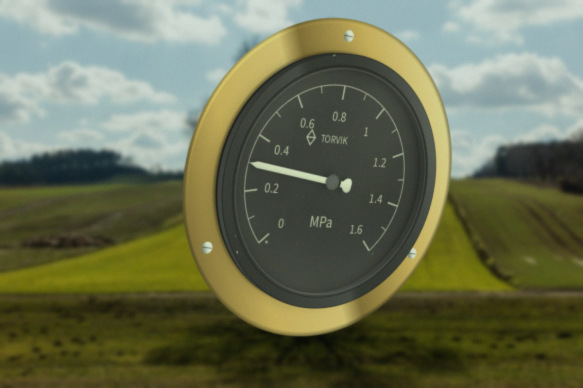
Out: MPa 0.3
